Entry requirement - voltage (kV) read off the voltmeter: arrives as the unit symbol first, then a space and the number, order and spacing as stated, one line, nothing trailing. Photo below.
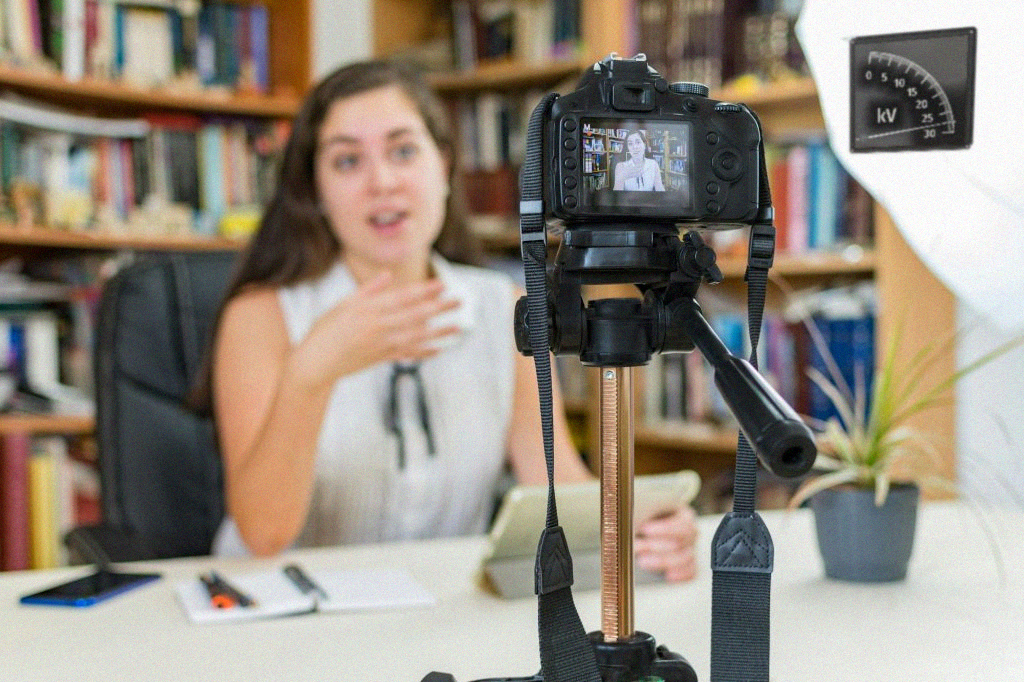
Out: kV 27.5
